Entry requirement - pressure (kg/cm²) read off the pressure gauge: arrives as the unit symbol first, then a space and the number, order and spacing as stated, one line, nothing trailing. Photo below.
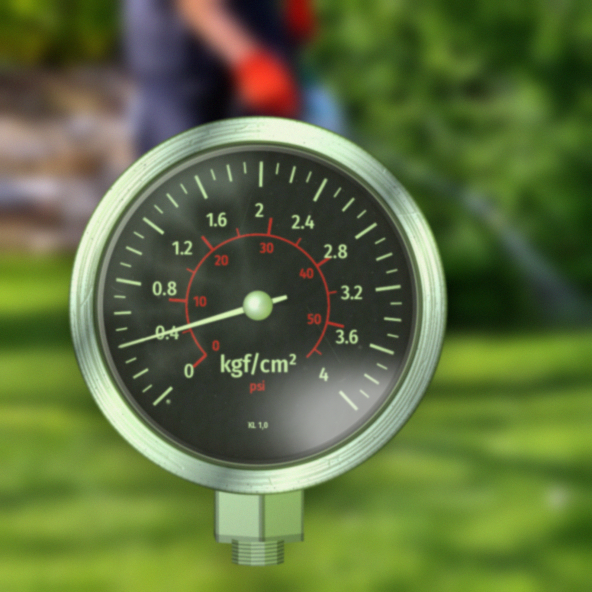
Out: kg/cm² 0.4
